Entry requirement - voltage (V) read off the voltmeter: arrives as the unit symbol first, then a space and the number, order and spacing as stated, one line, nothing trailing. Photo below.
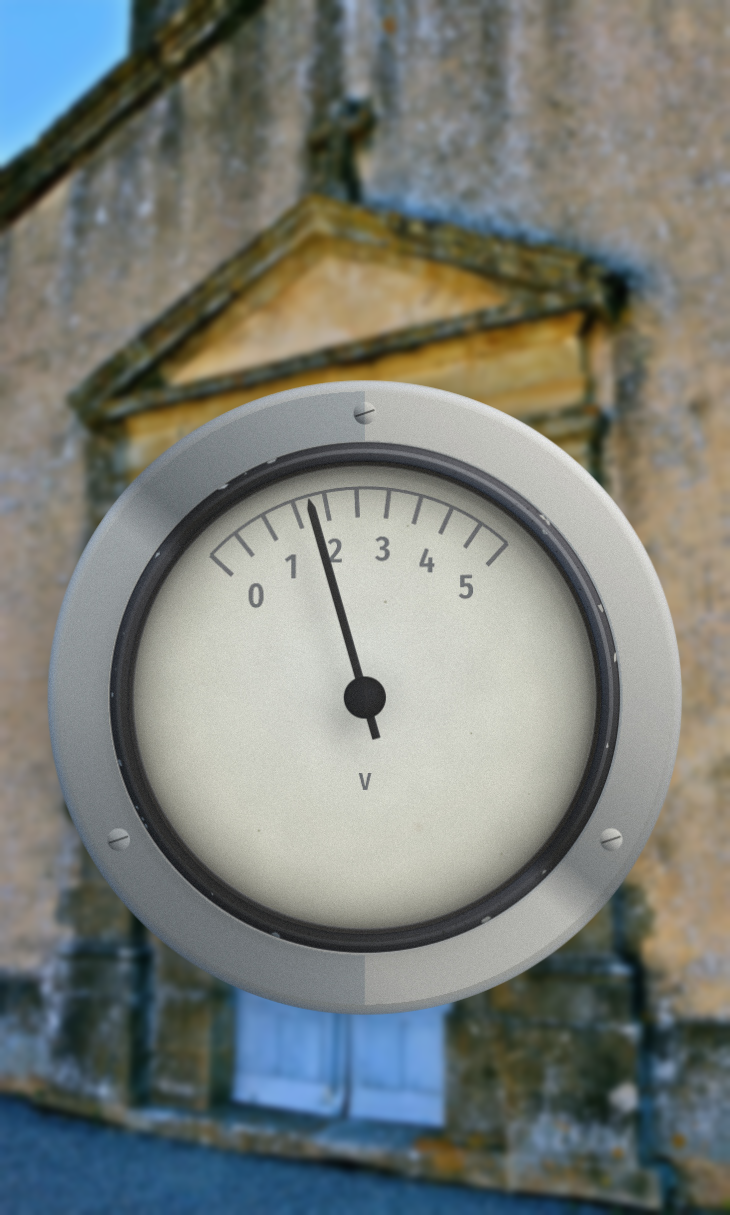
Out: V 1.75
